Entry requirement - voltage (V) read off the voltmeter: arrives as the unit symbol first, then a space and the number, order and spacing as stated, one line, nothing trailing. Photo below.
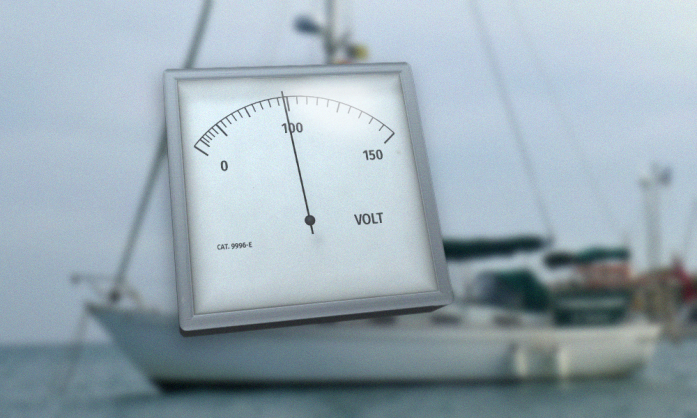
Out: V 97.5
